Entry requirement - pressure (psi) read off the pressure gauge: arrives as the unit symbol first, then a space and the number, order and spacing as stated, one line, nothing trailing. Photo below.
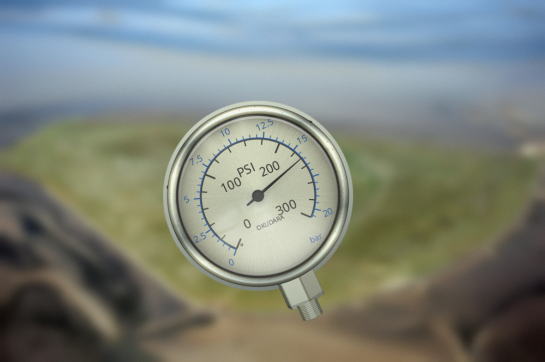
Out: psi 230
